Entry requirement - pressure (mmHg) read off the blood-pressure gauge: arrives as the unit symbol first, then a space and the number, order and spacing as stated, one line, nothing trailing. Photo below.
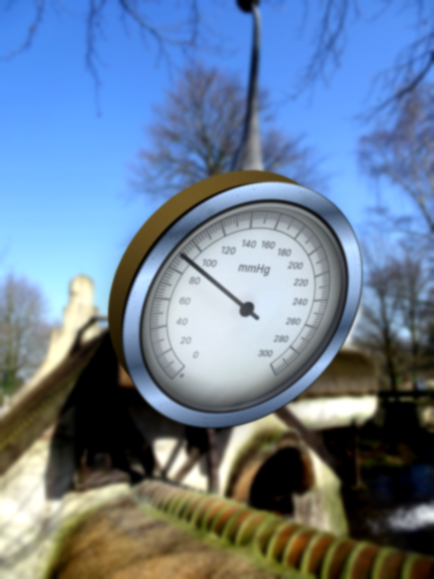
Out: mmHg 90
